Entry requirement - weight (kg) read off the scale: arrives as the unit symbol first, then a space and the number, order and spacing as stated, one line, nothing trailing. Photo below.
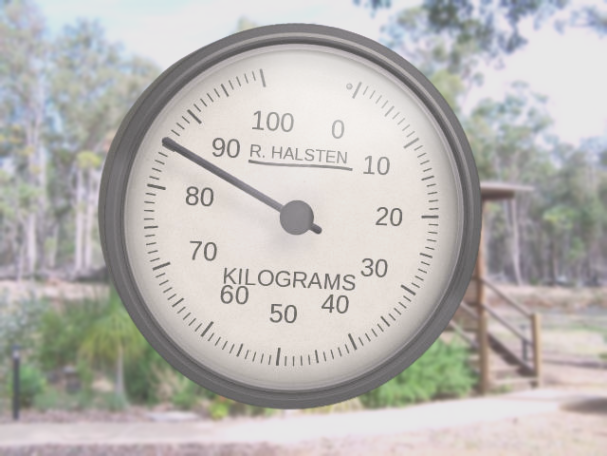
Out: kg 85.5
